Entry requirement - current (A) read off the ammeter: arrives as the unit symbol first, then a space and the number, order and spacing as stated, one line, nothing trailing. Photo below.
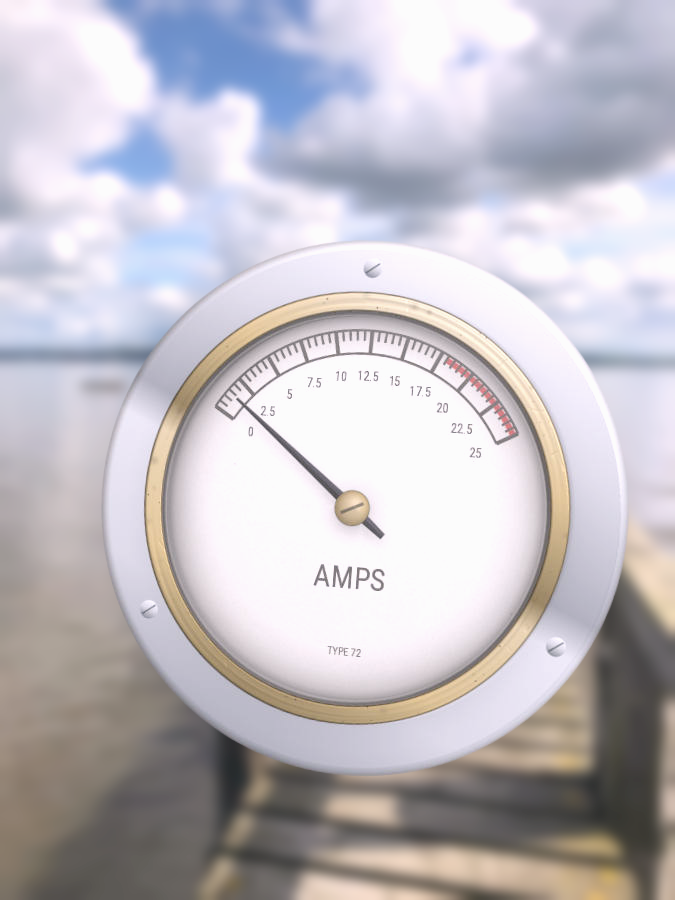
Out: A 1.5
